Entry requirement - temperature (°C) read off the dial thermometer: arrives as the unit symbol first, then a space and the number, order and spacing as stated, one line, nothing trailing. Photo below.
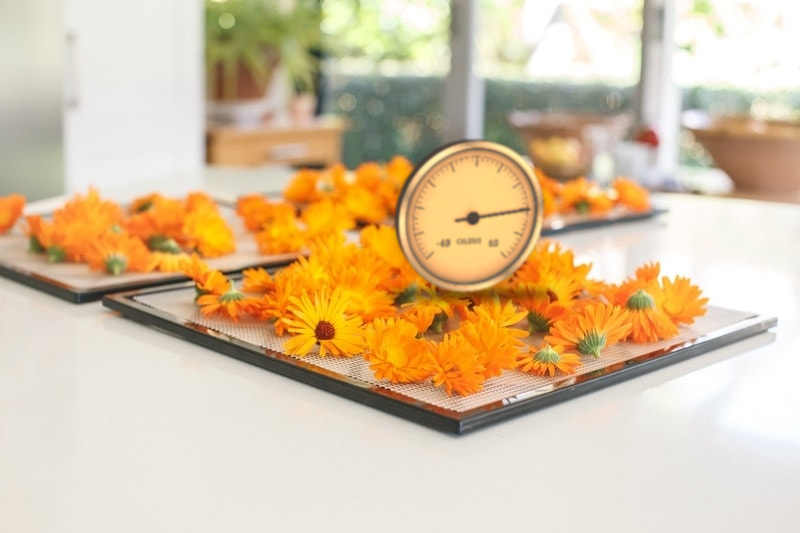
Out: °C 40
